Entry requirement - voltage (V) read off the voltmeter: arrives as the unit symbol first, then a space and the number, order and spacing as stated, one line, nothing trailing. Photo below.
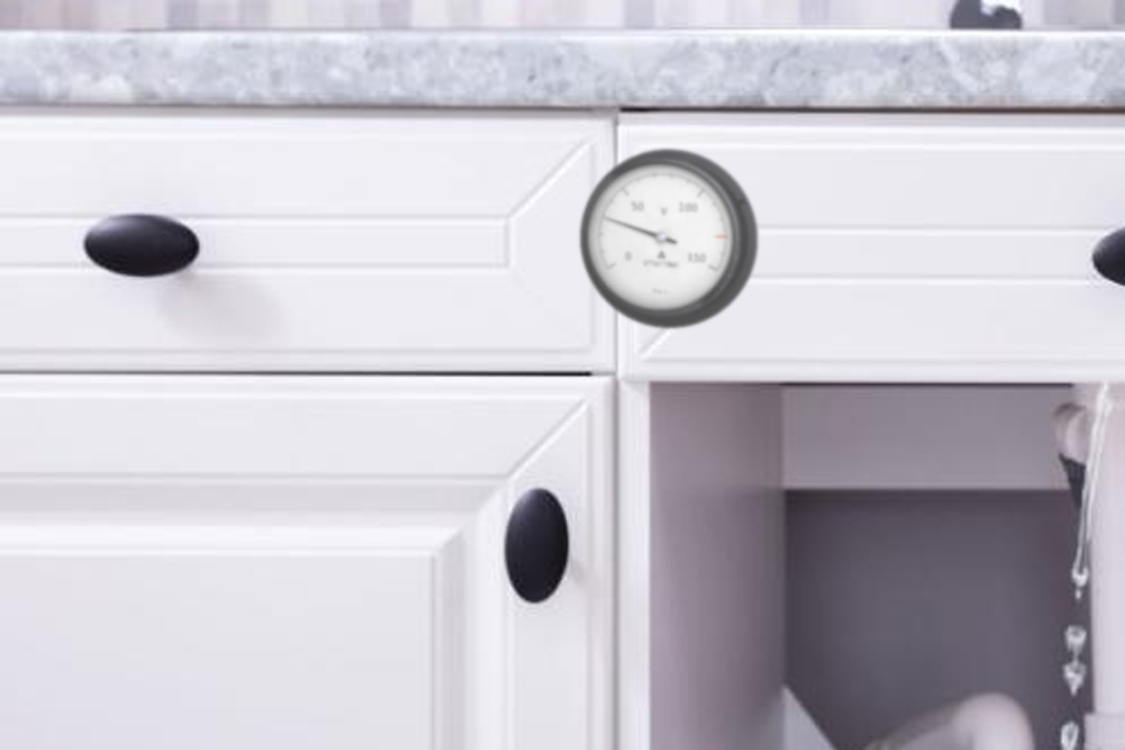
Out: V 30
